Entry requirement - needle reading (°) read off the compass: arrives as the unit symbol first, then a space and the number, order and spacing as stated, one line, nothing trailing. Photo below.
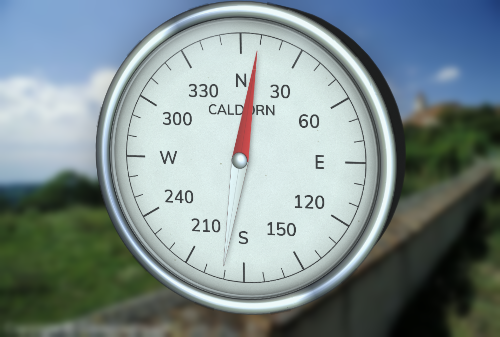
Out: ° 10
